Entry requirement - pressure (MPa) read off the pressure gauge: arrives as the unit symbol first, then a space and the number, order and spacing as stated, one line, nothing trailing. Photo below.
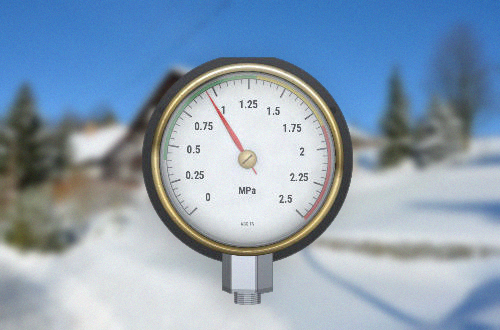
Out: MPa 0.95
